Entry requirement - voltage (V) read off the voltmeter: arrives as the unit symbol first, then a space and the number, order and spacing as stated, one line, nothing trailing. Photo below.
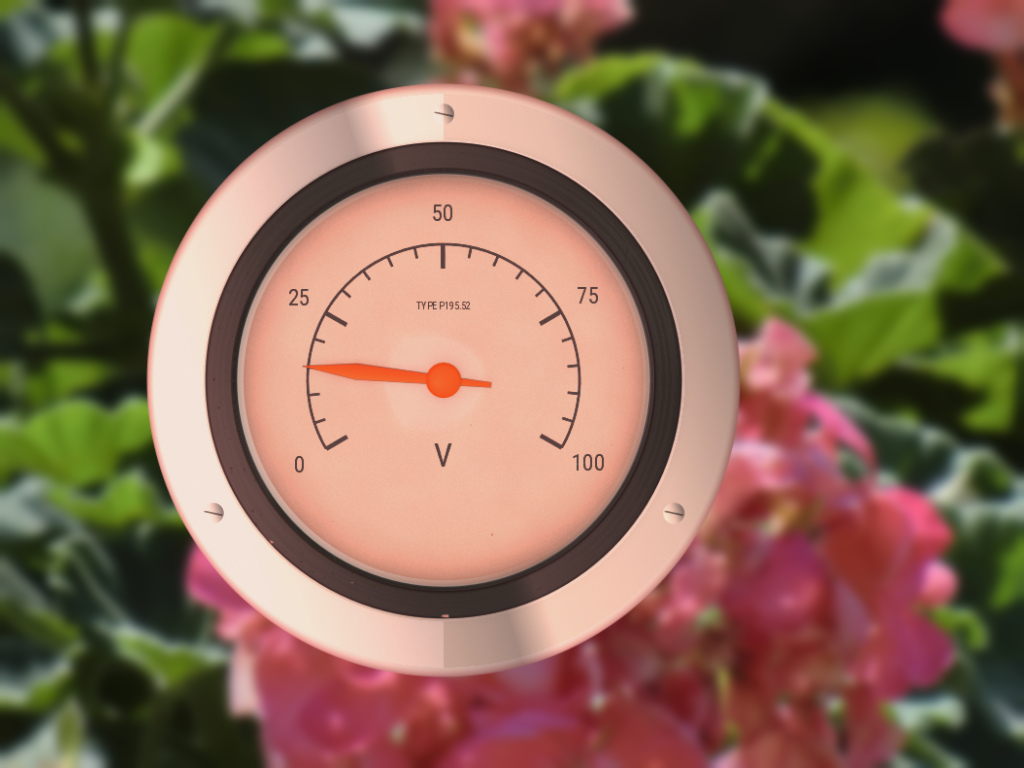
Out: V 15
